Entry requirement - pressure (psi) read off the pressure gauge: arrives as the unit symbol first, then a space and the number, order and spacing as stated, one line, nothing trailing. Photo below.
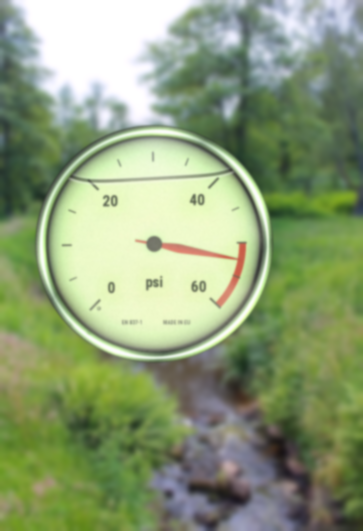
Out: psi 52.5
